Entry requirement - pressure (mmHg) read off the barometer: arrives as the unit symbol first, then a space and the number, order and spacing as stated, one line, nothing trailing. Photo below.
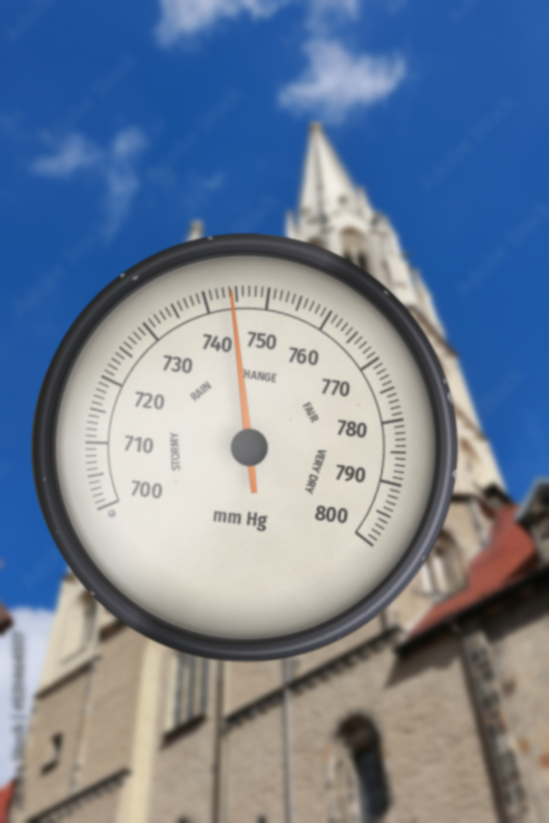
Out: mmHg 744
